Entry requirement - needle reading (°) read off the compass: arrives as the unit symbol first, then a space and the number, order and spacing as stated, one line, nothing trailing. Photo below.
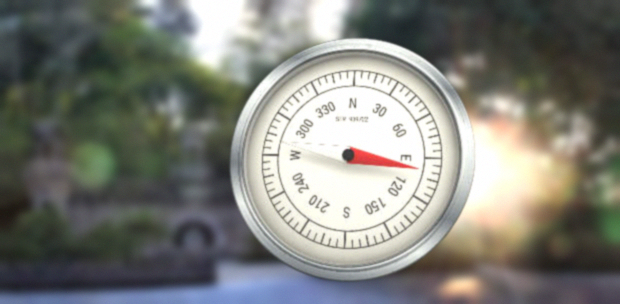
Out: ° 100
